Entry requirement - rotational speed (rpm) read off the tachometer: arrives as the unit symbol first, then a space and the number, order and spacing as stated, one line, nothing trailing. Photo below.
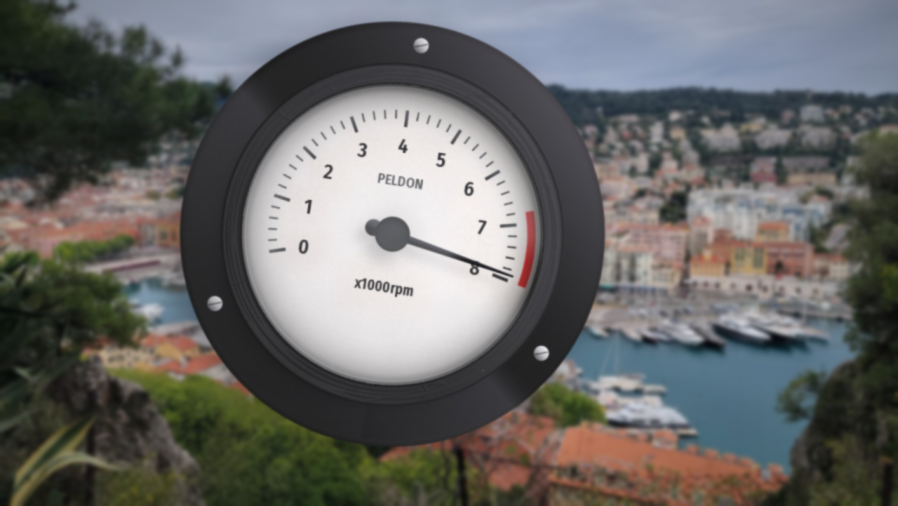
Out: rpm 7900
